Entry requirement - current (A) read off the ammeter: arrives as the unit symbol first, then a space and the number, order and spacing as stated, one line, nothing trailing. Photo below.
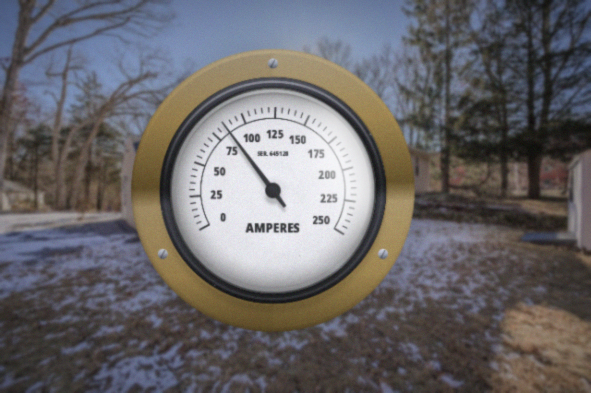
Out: A 85
